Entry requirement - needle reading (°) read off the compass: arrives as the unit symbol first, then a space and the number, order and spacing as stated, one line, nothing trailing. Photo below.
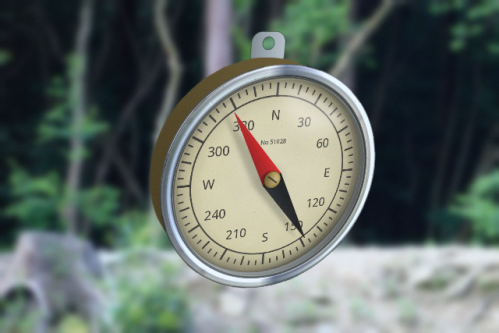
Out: ° 327.5
